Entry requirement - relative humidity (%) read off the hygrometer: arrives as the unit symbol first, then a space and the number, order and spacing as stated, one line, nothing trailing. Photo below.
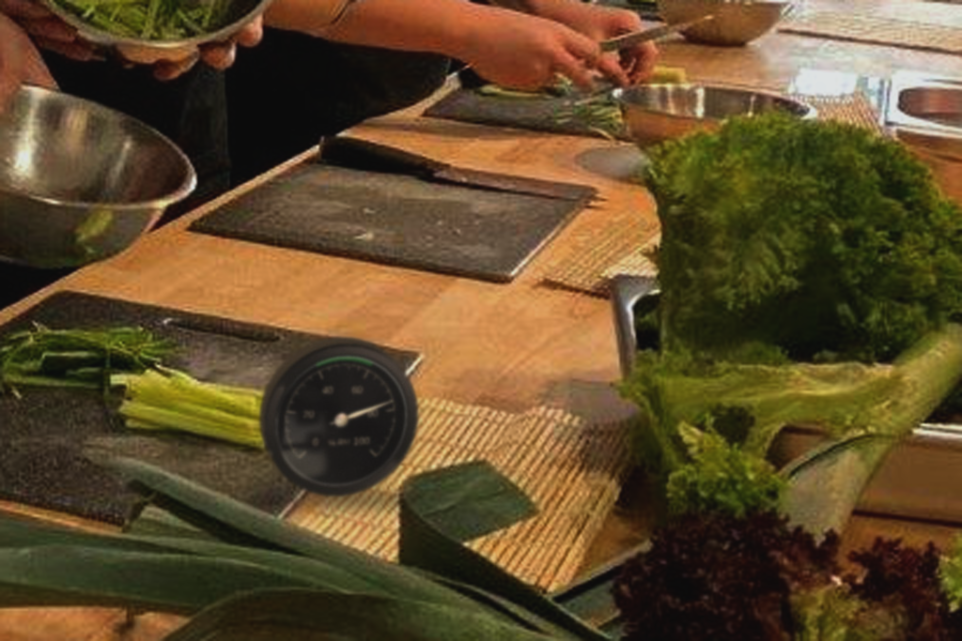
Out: % 76
